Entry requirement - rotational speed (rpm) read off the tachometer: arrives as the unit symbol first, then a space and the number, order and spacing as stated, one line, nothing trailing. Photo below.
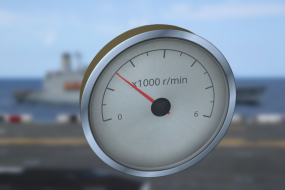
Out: rpm 1500
